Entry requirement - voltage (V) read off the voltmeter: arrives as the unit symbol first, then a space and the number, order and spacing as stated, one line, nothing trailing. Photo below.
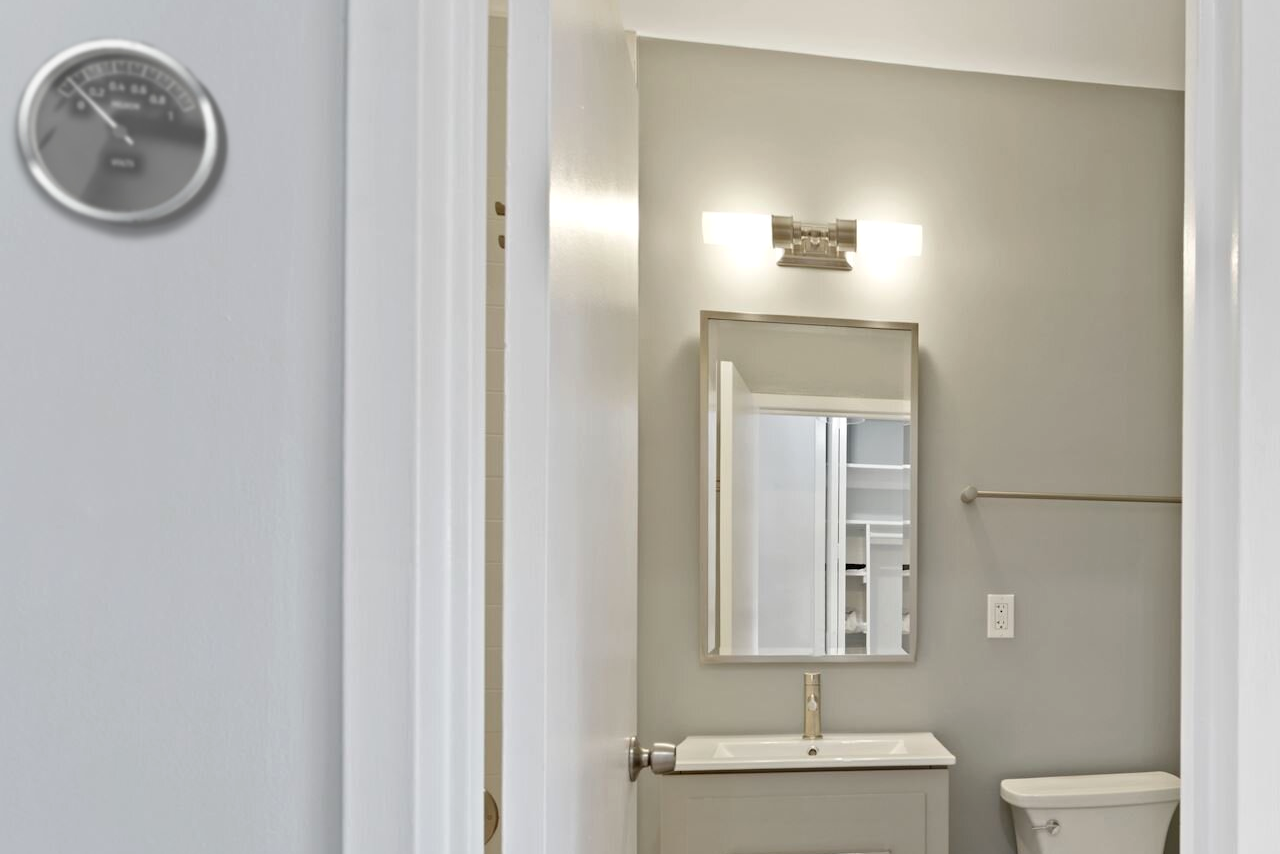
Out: V 0.1
